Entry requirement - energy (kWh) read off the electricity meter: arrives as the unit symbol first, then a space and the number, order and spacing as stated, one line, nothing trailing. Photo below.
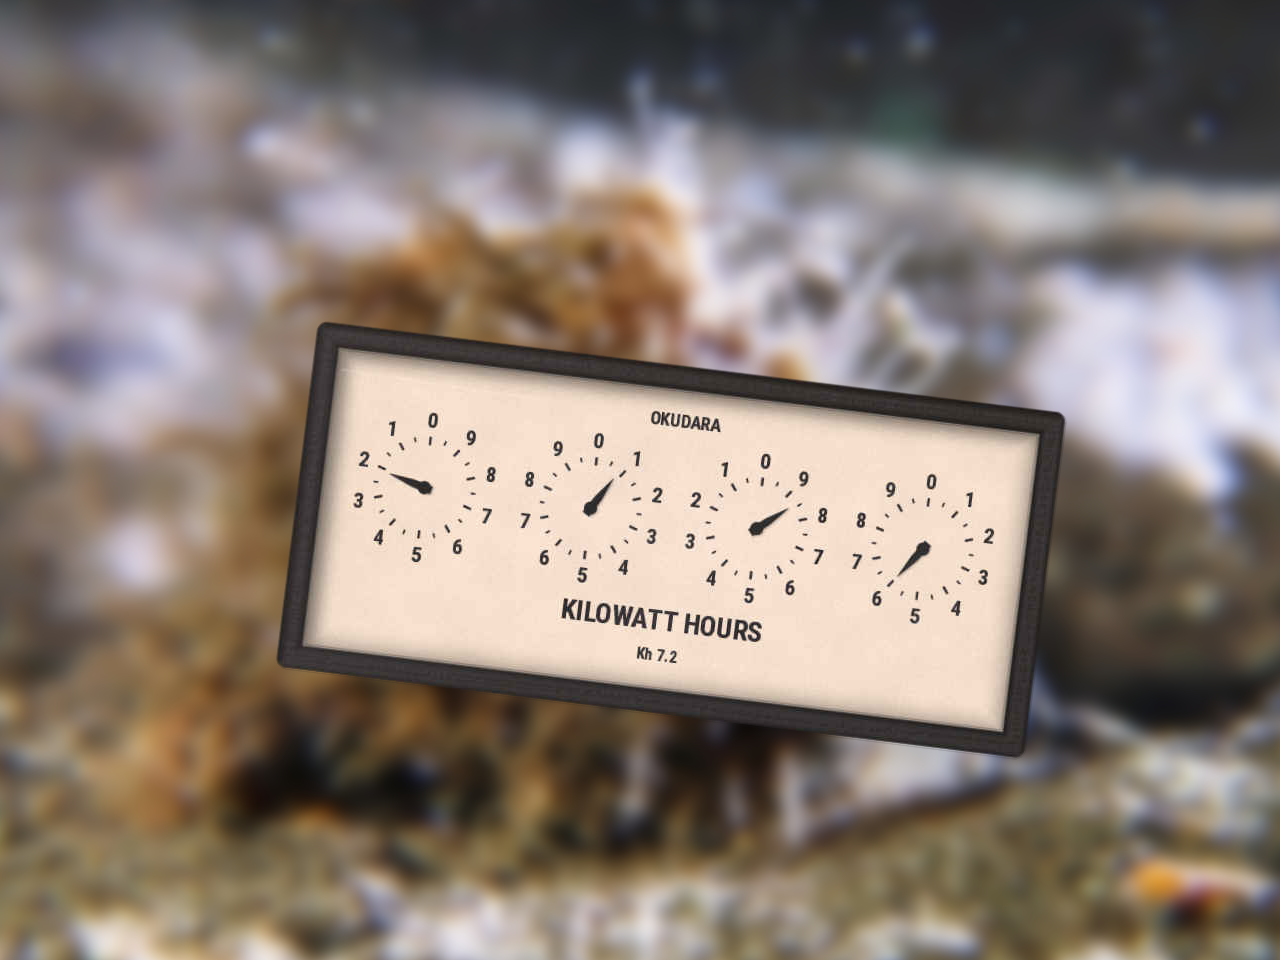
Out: kWh 2086
